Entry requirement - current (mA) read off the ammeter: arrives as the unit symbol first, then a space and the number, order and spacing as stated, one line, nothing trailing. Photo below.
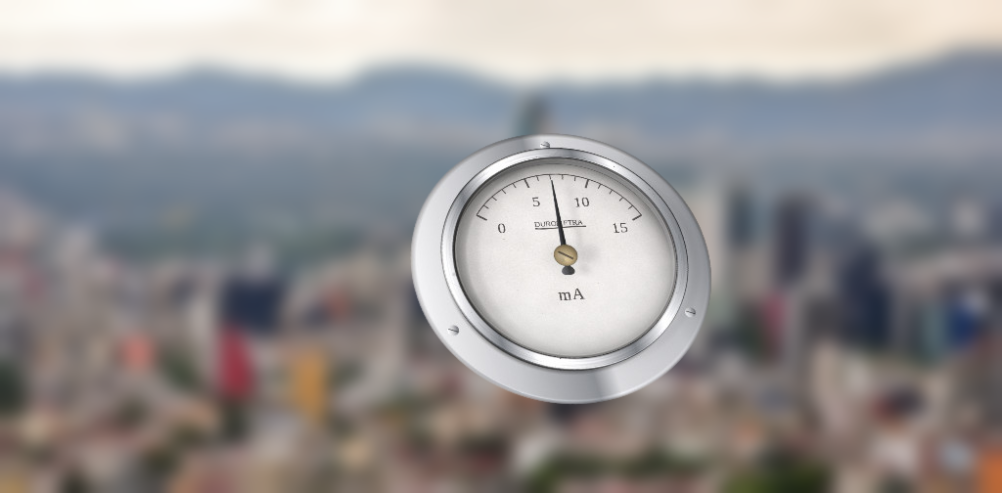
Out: mA 7
